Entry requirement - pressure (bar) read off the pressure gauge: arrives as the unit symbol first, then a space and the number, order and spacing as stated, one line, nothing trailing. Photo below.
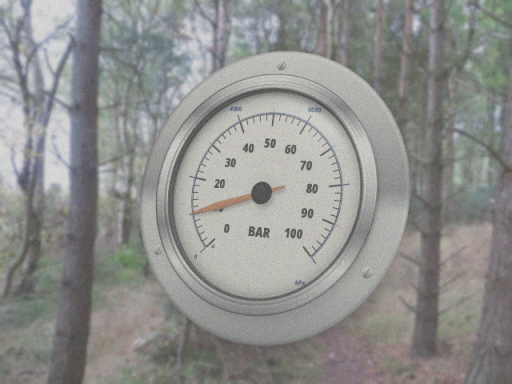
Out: bar 10
